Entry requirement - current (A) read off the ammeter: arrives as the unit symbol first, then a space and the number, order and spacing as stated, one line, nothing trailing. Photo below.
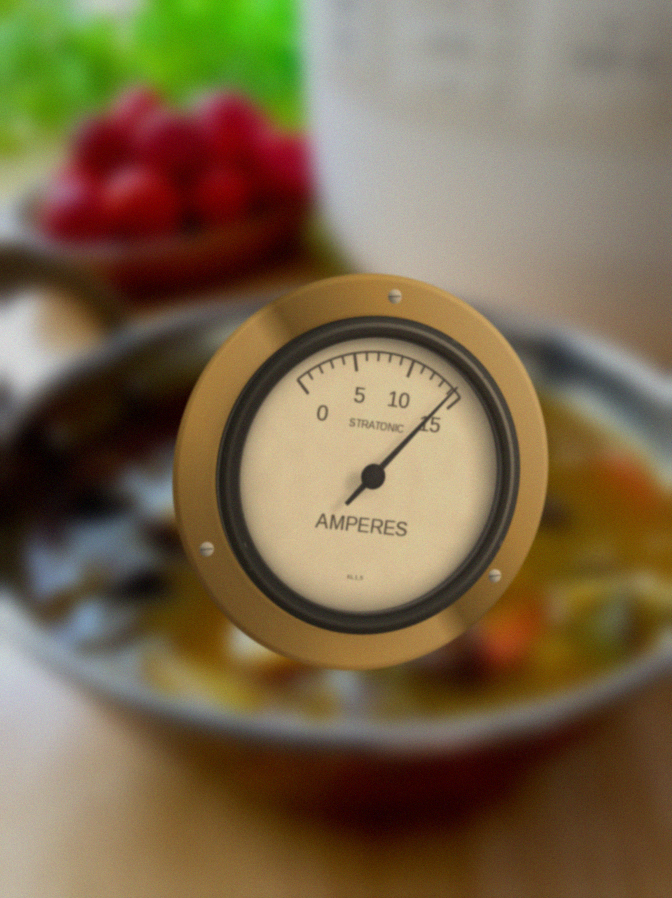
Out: A 14
